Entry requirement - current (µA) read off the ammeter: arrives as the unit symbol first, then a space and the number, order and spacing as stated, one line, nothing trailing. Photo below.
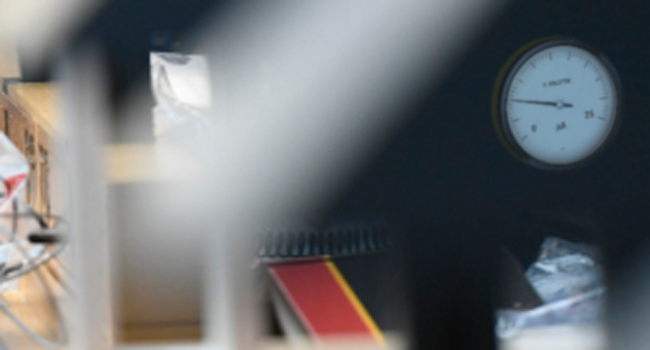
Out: µA 5
